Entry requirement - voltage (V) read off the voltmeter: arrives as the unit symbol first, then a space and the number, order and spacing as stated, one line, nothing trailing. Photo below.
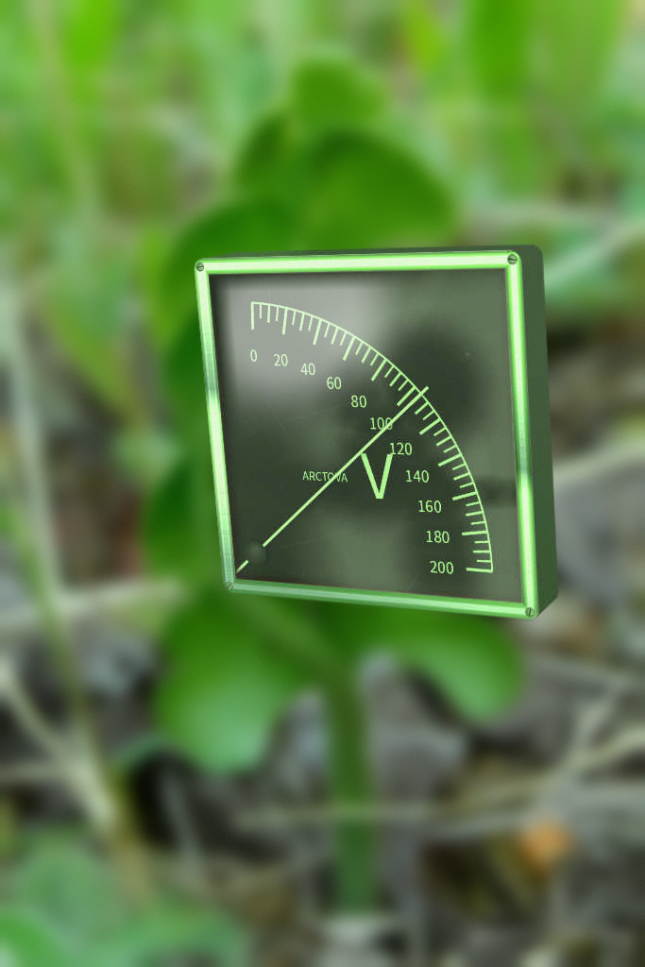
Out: V 105
